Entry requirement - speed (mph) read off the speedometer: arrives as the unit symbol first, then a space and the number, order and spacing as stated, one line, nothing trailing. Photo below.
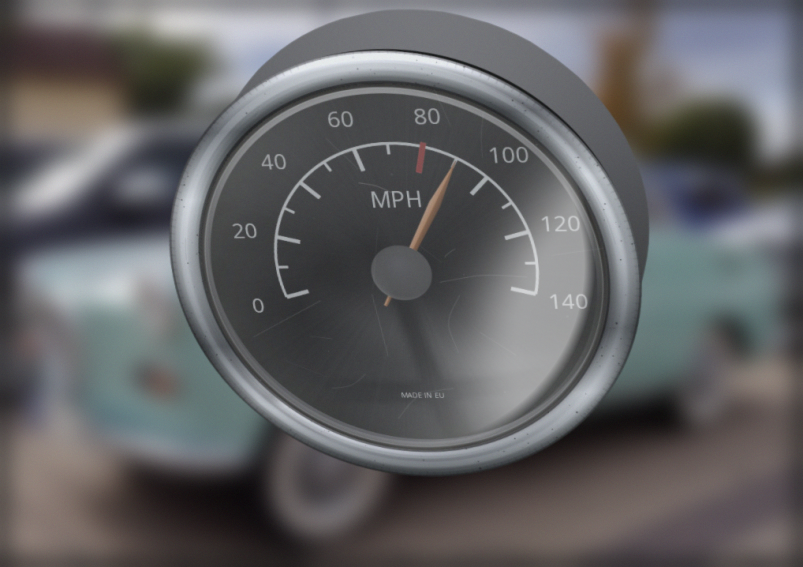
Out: mph 90
